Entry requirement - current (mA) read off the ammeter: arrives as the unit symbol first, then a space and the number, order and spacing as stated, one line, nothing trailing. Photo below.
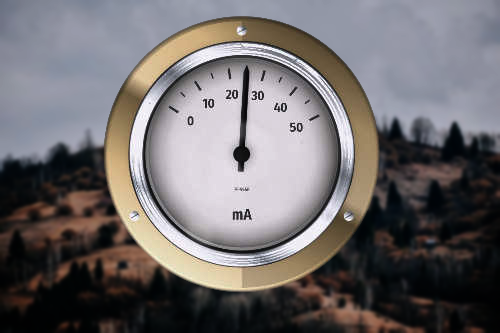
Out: mA 25
